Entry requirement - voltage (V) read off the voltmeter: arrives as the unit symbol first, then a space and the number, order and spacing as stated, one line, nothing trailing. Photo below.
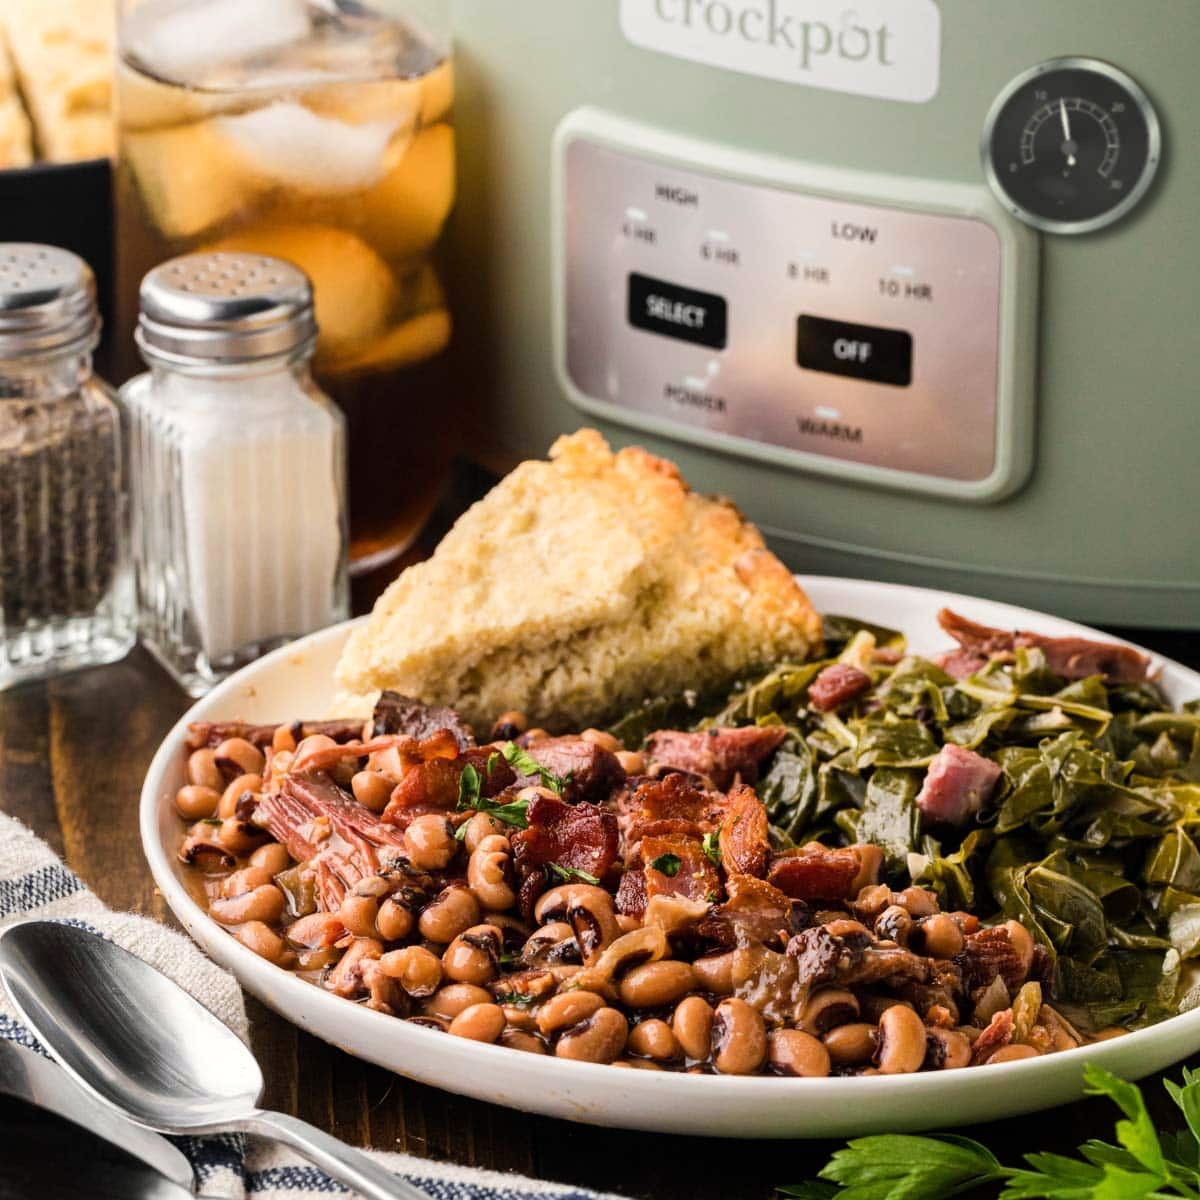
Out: V 12.5
